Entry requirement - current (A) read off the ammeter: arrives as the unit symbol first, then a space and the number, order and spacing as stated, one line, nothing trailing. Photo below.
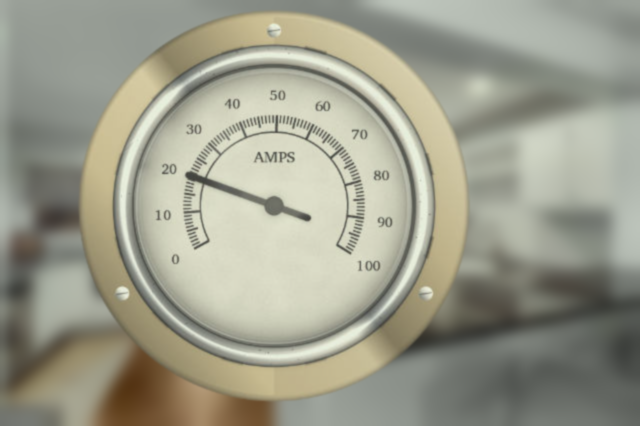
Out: A 20
